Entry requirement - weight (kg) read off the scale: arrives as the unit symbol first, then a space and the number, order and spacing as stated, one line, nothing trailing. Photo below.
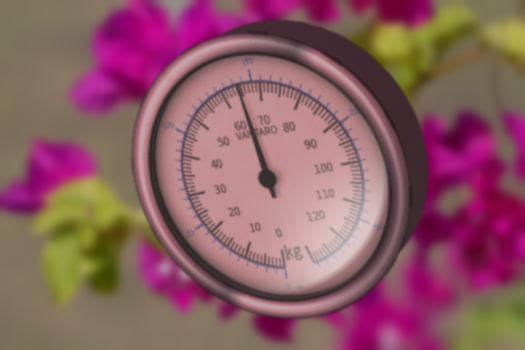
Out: kg 65
